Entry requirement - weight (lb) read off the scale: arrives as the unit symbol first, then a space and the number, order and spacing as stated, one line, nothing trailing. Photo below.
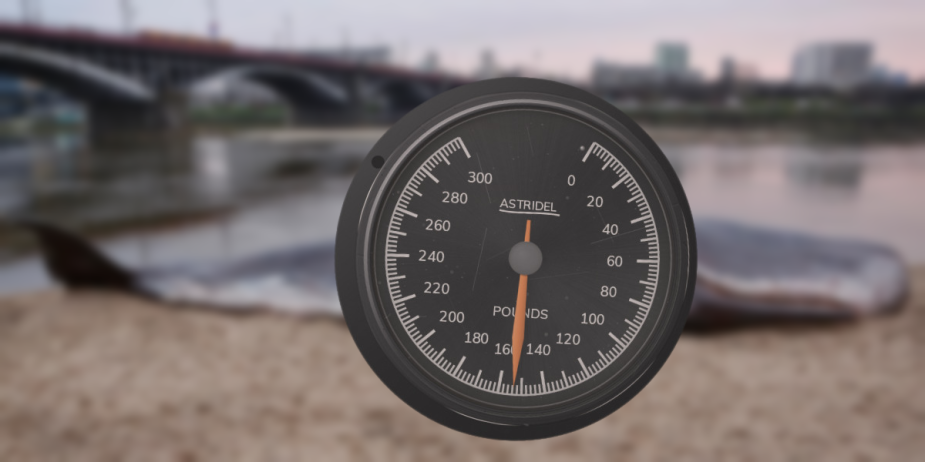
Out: lb 154
